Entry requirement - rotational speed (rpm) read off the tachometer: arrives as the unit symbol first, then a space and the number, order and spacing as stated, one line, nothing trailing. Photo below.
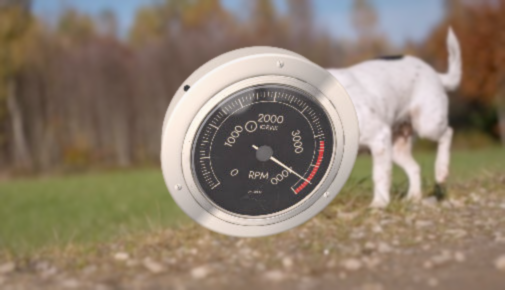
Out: rpm 3750
